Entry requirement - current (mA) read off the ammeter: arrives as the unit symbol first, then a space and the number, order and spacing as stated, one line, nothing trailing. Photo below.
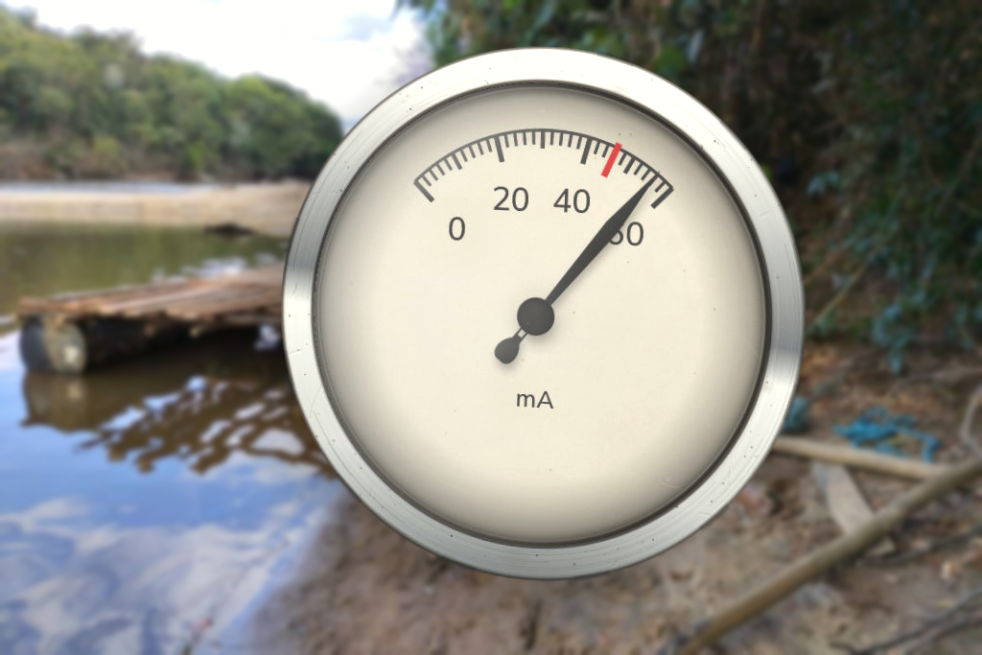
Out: mA 56
